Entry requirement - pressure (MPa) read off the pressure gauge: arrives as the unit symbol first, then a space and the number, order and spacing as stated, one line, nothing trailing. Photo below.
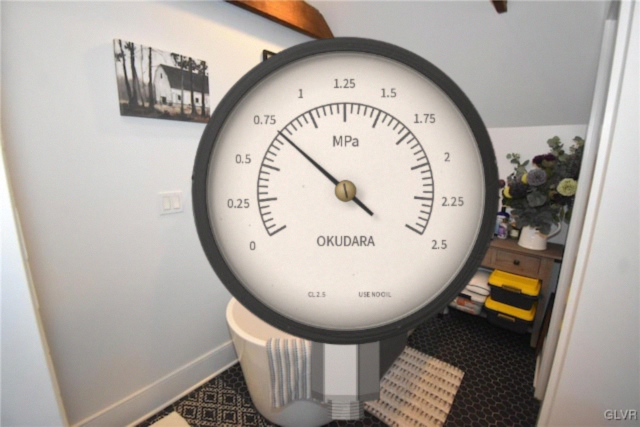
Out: MPa 0.75
